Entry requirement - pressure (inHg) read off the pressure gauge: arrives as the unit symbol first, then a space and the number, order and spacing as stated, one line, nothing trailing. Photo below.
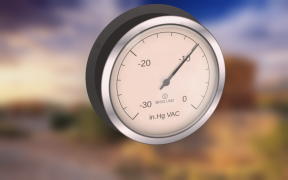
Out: inHg -10
